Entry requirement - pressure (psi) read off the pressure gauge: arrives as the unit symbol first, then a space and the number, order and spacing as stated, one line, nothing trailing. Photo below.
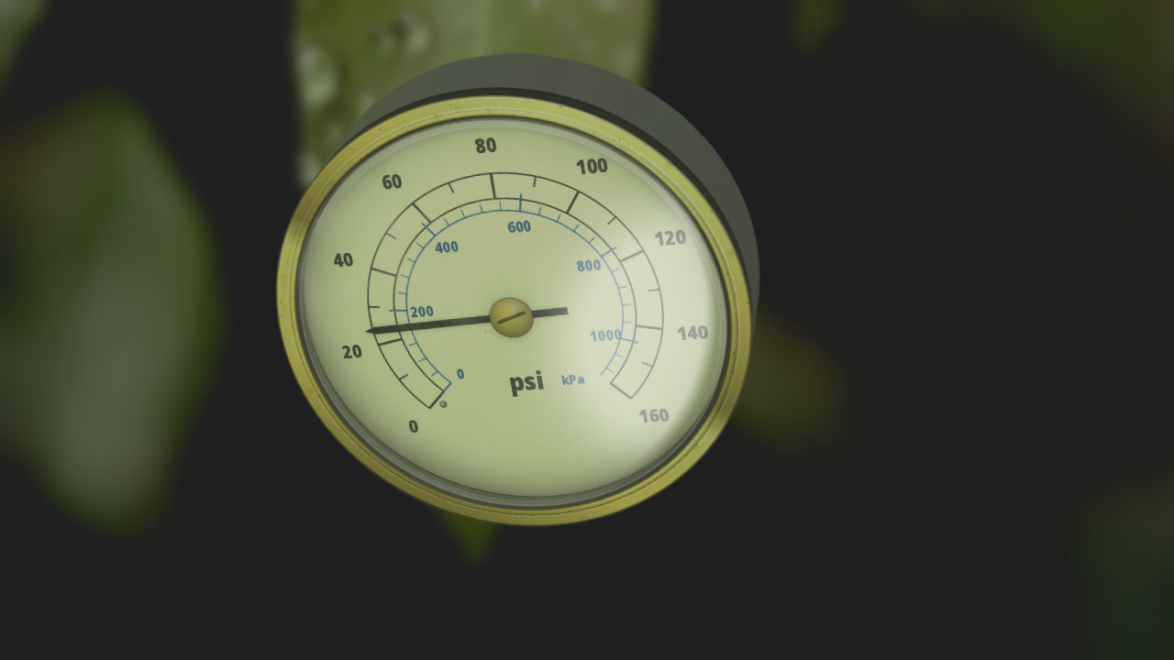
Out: psi 25
